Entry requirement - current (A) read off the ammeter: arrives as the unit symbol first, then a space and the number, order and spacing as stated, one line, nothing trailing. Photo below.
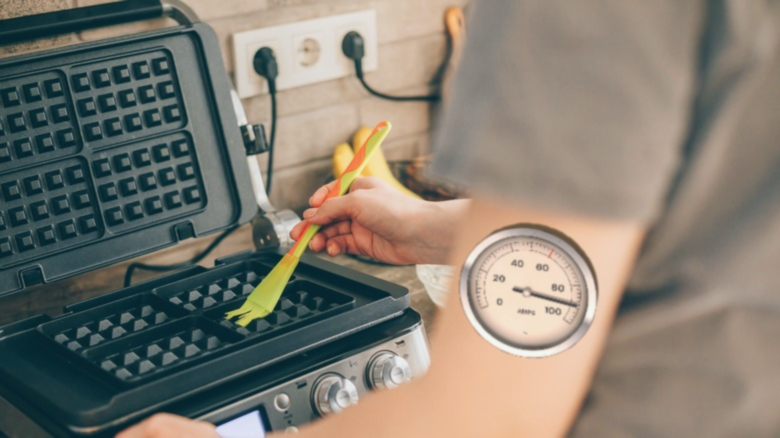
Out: A 90
